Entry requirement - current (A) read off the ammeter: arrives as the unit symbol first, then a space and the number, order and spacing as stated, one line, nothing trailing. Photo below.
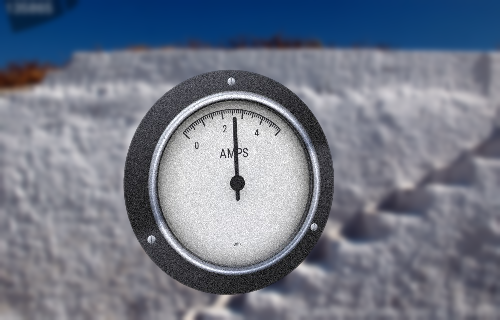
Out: A 2.5
